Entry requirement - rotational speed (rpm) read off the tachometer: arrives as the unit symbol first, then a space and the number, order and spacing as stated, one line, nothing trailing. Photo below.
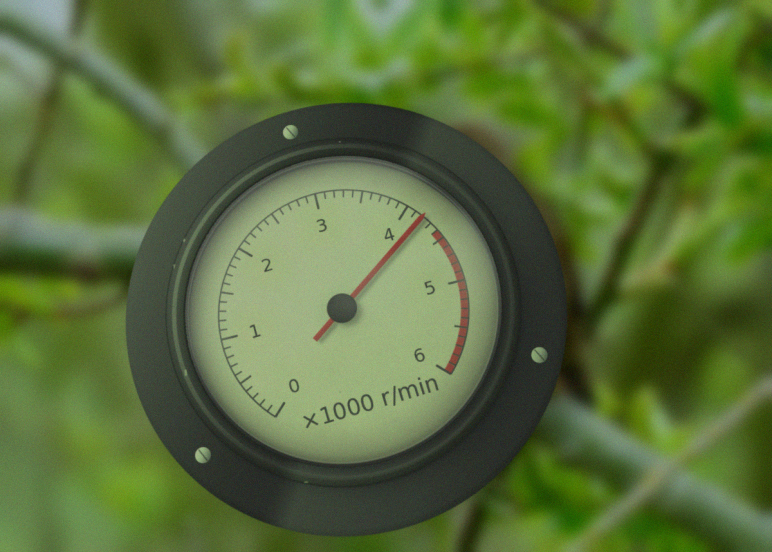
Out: rpm 4200
